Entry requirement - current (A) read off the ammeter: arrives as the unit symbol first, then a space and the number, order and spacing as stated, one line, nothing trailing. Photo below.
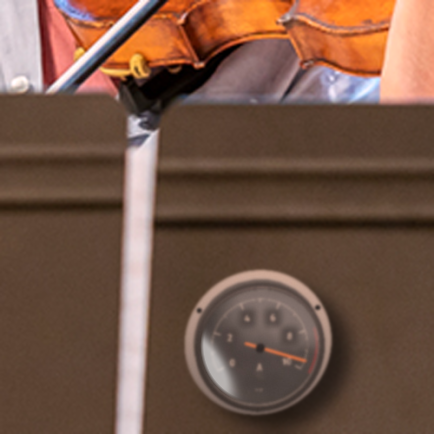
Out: A 9.5
